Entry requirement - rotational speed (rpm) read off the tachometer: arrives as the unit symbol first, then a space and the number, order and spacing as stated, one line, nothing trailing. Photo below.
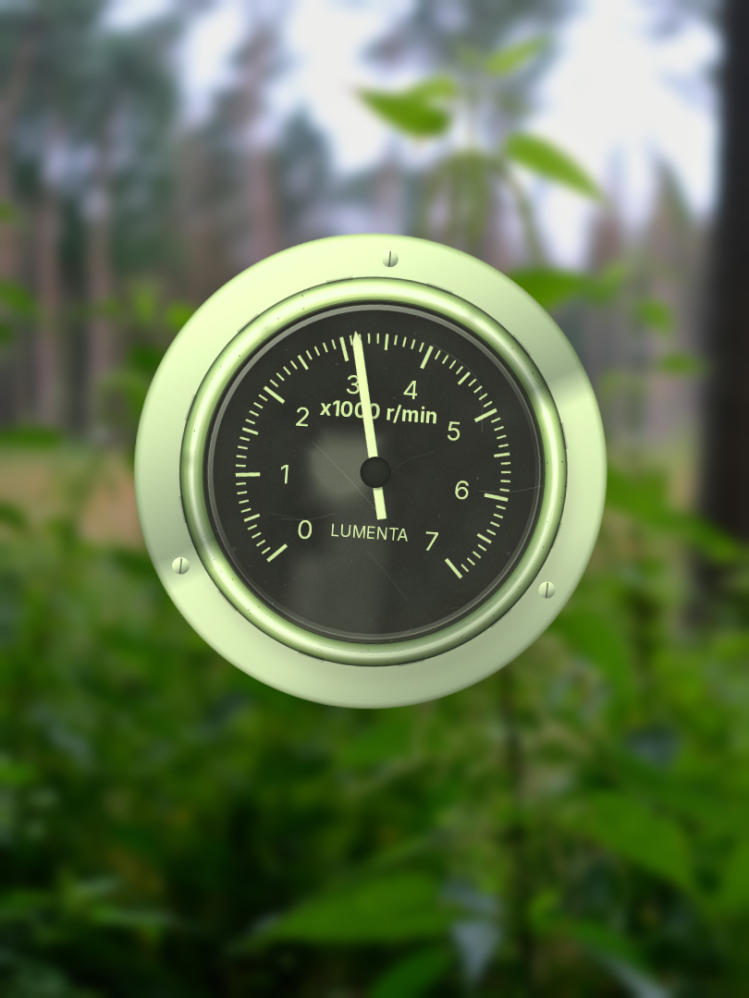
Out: rpm 3150
